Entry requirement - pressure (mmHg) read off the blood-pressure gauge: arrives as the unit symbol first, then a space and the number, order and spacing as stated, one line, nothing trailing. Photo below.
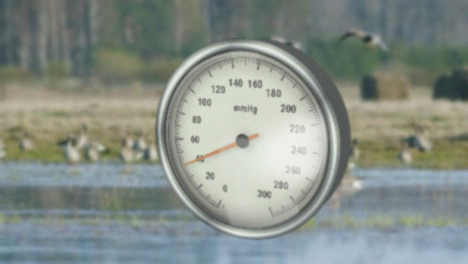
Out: mmHg 40
